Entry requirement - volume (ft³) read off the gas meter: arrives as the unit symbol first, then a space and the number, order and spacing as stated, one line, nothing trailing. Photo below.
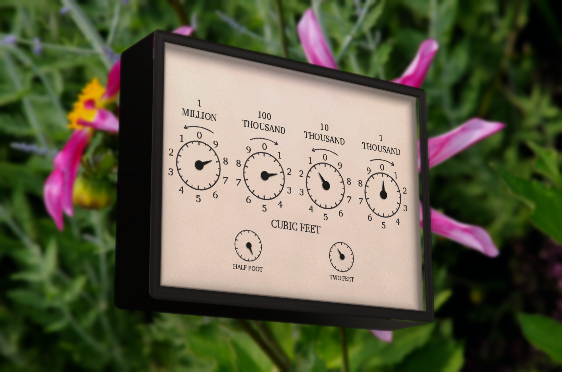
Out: ft³ 821000
